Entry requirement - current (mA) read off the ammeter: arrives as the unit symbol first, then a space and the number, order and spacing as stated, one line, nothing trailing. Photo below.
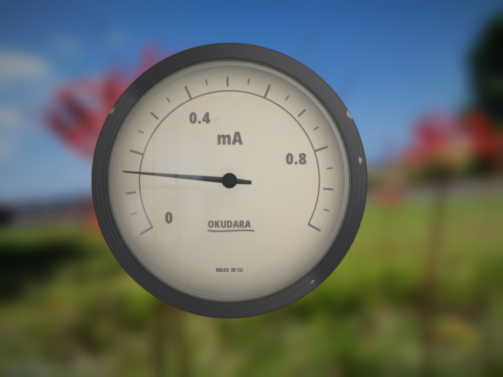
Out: mA 0.15
